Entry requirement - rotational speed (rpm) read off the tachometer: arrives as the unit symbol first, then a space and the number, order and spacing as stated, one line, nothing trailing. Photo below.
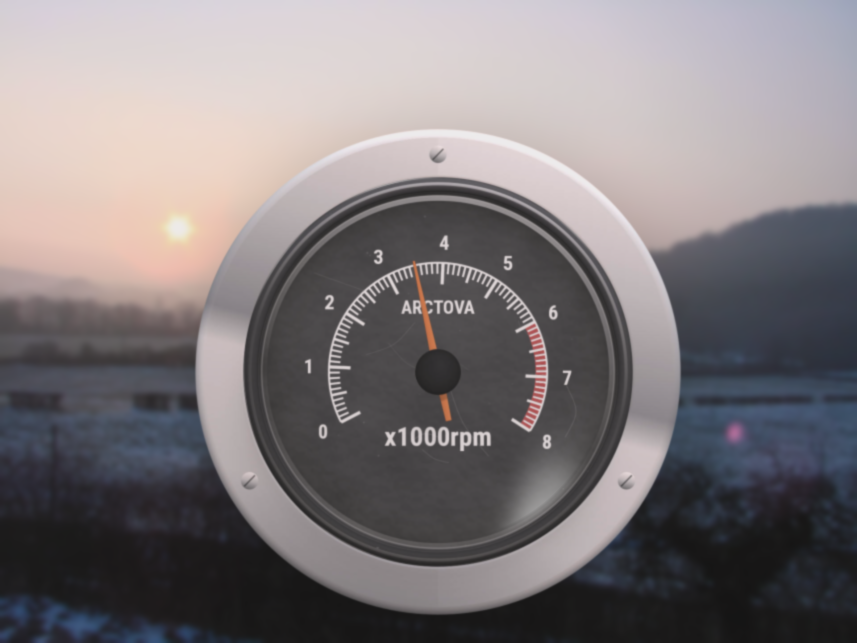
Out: rpm 3500
